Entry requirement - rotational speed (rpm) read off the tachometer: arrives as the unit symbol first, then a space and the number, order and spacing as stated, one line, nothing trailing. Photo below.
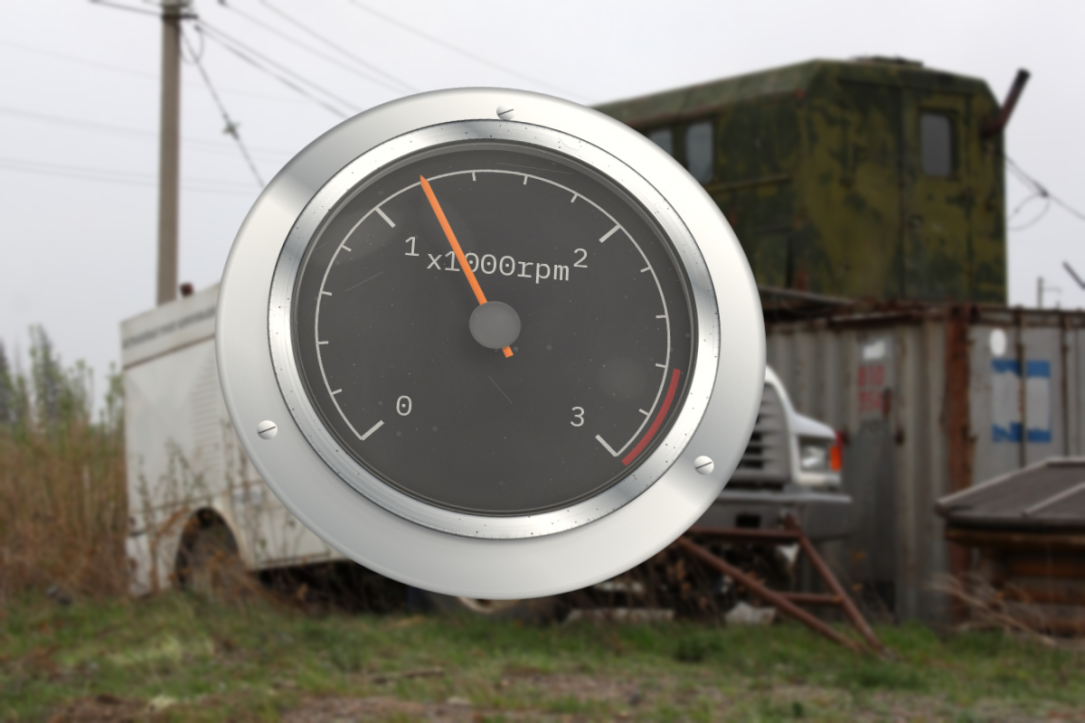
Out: rpm 1200
